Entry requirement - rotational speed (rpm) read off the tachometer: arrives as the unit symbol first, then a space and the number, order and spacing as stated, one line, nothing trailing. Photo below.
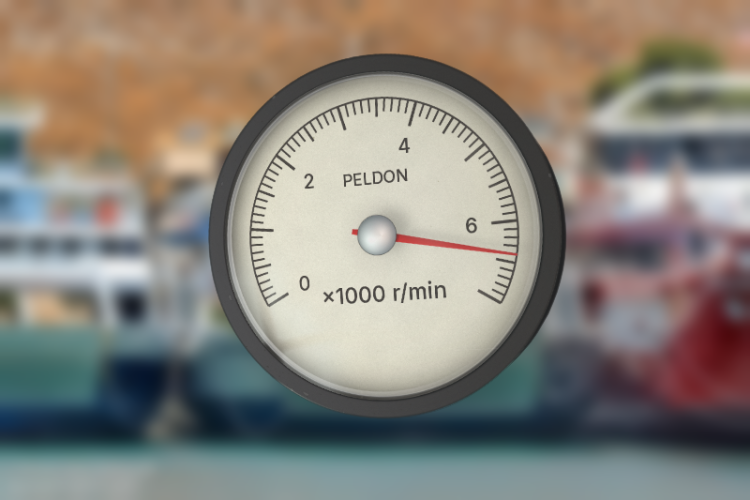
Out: rpm 6400
